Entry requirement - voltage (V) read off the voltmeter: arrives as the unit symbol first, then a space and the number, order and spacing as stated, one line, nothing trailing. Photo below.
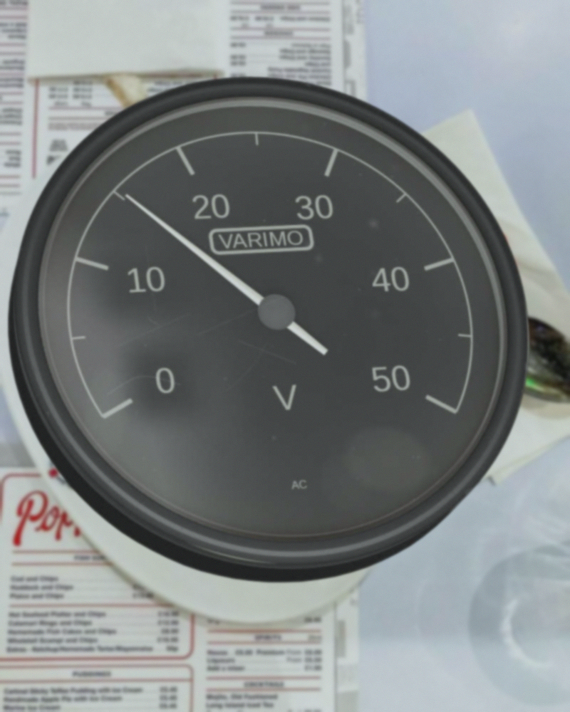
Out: V 15
